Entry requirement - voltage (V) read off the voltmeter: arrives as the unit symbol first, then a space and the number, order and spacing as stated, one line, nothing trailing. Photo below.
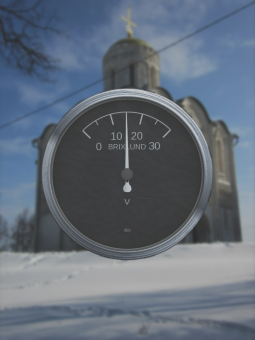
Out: V 15
